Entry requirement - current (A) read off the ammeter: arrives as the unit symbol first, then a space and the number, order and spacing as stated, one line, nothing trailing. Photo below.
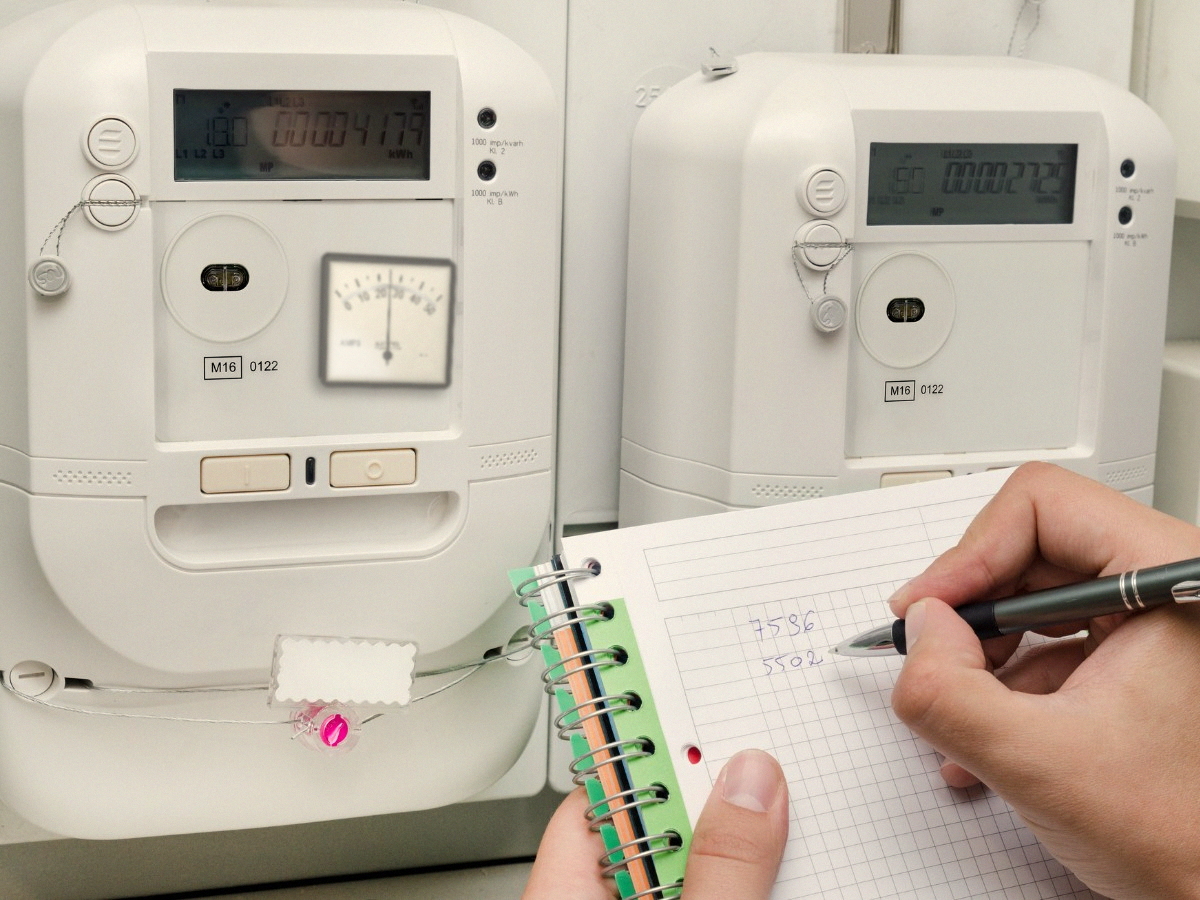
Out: A 25
